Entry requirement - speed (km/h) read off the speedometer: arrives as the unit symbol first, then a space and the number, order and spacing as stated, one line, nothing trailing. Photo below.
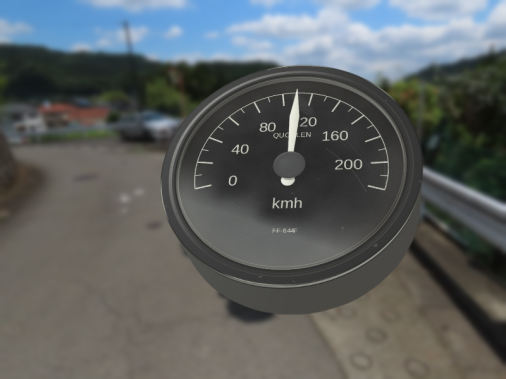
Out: km/h 110
